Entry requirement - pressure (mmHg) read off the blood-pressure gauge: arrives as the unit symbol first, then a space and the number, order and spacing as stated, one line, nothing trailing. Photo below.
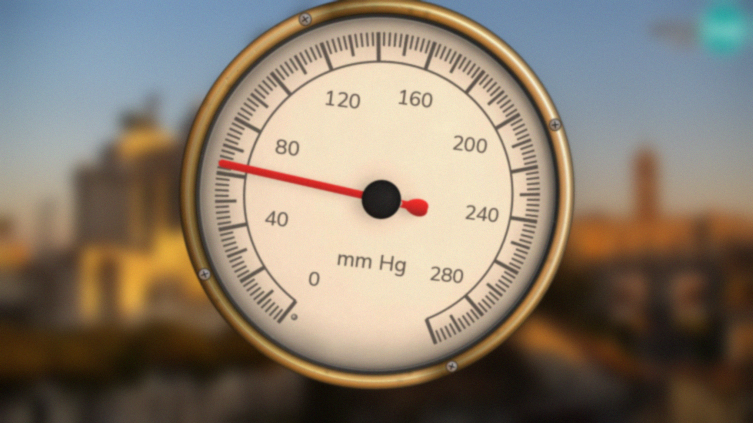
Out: mmHg 64
